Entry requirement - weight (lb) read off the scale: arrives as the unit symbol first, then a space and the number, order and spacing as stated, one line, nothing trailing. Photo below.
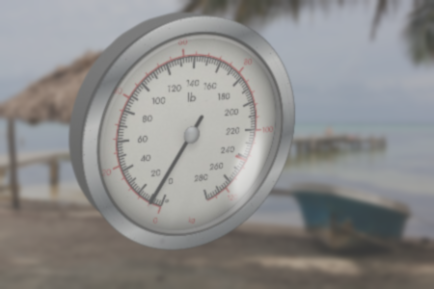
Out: lb 10
